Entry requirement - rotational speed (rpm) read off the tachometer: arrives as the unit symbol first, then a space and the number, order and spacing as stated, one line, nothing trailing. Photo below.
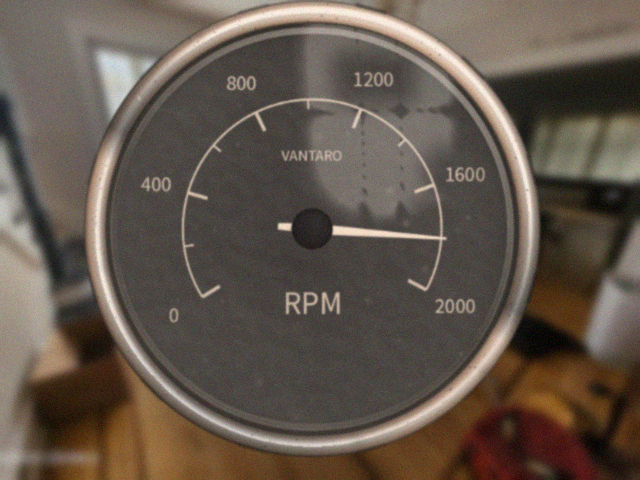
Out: rpm 1800
